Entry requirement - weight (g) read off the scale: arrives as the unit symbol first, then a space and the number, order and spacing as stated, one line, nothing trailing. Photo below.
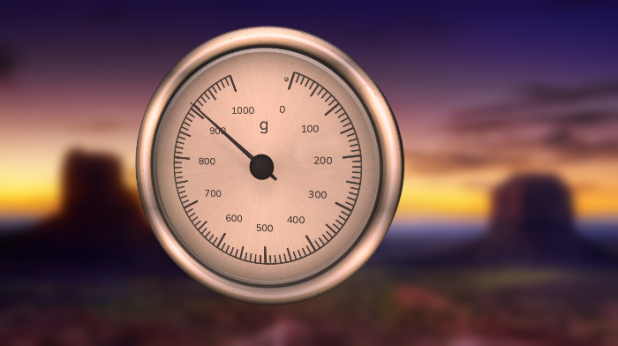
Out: g 910
